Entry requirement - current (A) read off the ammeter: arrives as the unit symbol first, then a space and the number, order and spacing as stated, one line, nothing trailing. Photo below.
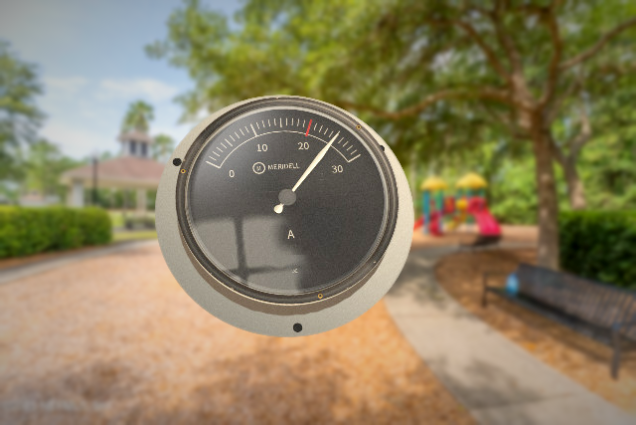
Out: A 25
